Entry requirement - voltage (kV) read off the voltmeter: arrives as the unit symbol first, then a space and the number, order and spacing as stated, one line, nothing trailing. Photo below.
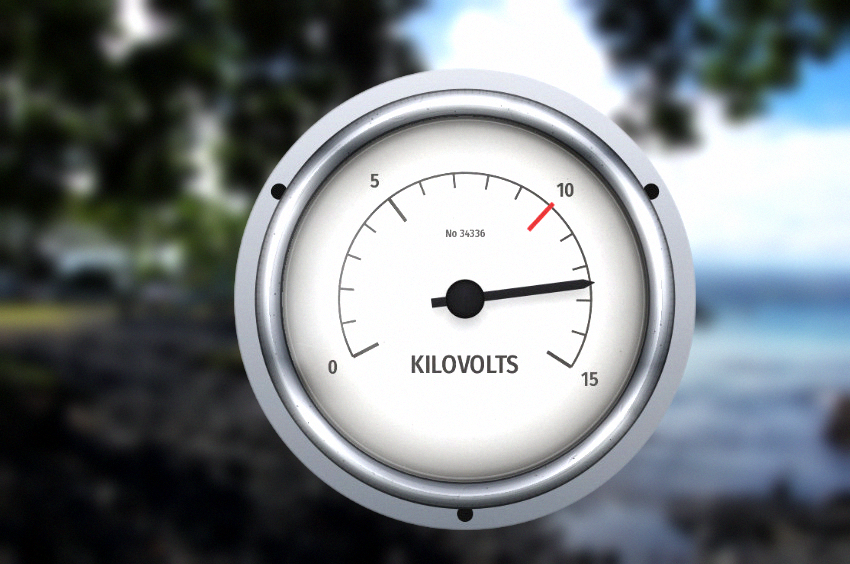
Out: kV 12.5
